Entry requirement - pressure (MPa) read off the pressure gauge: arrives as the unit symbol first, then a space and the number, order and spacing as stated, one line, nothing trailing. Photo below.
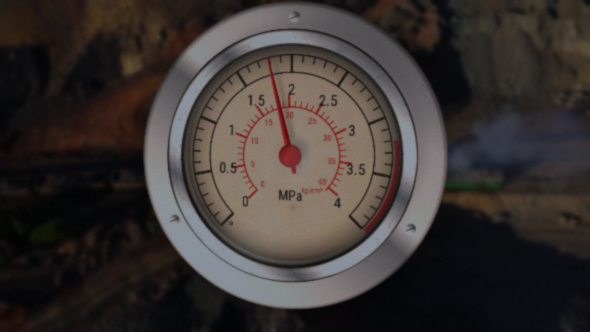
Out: MPa 1.8
